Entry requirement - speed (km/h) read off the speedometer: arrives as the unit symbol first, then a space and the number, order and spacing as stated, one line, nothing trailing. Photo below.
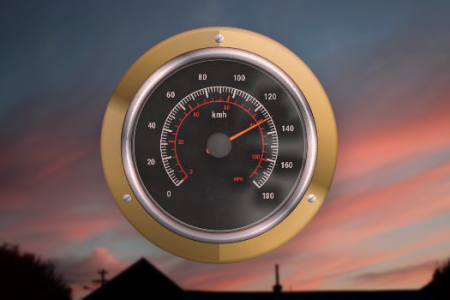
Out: km/h 130
